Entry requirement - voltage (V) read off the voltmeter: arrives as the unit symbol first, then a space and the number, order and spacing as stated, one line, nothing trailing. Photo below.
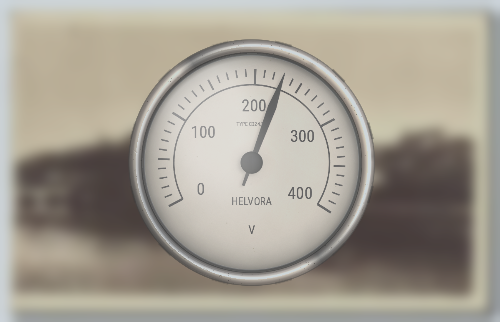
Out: V 230
